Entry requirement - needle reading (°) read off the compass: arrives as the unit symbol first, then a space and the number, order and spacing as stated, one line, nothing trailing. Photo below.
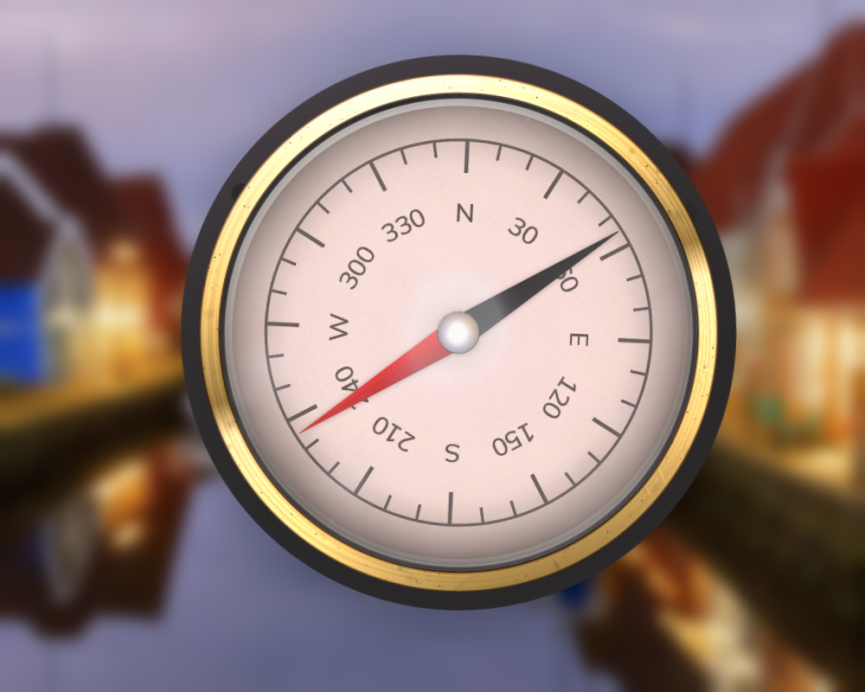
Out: ° 235
